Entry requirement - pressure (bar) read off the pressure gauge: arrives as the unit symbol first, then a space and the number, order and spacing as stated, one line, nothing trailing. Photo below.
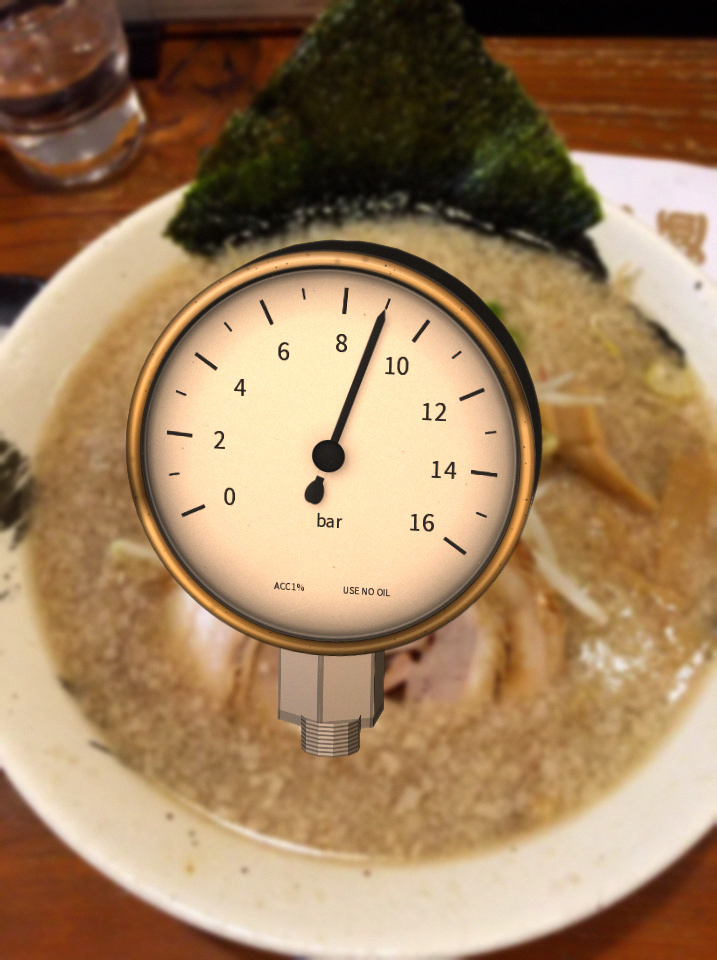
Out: bar 9
